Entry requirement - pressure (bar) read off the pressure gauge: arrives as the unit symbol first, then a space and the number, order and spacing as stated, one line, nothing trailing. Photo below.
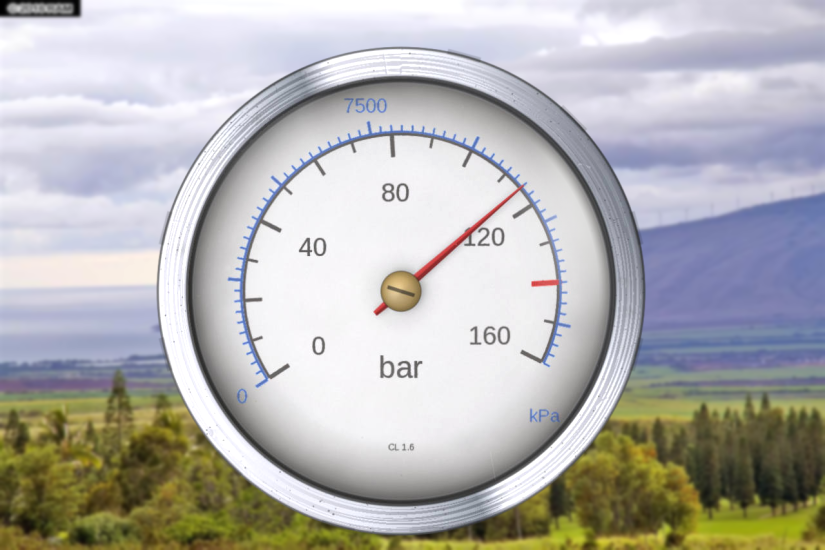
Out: bar 115
